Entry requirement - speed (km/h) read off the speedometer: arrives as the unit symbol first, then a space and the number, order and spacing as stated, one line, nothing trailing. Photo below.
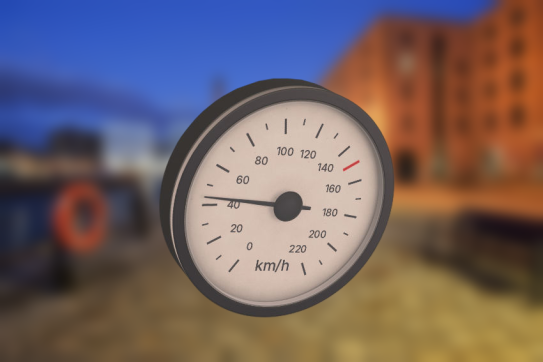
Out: km/h 45
